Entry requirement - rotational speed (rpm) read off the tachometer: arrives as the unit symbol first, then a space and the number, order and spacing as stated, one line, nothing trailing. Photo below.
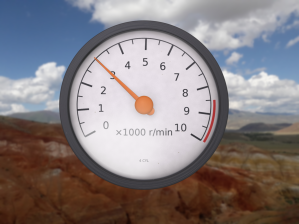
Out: rpm 3000
